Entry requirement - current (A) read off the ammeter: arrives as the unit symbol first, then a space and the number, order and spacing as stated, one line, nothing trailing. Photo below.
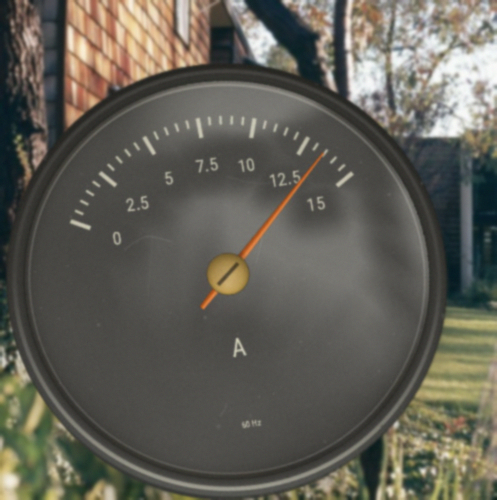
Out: A 13.5
